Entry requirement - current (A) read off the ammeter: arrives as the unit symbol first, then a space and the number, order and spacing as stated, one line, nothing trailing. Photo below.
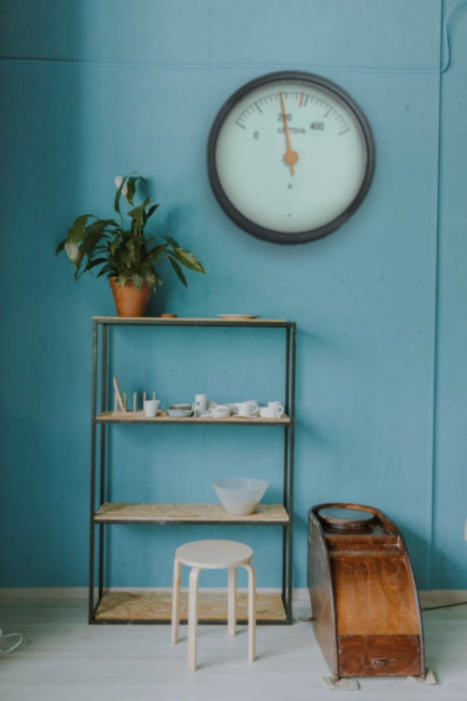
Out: A 200
